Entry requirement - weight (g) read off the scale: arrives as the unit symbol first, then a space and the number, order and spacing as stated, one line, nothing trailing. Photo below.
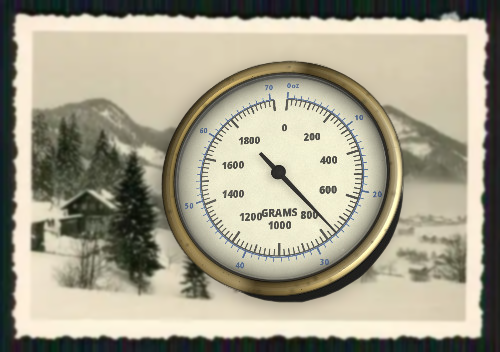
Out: g 760
